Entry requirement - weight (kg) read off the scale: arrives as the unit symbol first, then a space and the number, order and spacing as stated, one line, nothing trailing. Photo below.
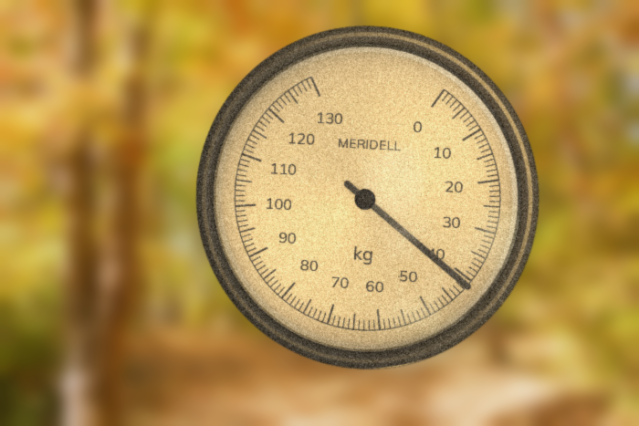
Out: kg 41
